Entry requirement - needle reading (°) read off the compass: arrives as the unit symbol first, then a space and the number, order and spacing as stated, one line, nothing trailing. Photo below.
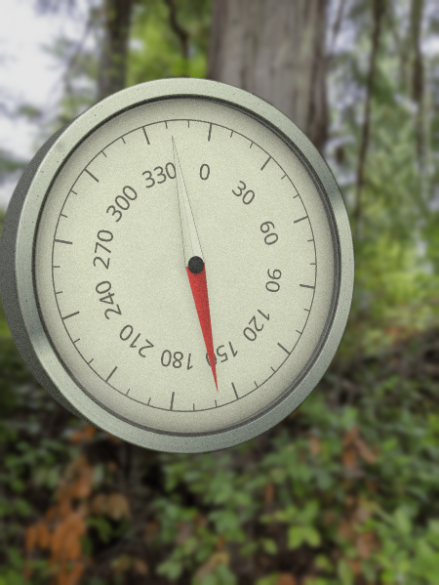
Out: ° 160
